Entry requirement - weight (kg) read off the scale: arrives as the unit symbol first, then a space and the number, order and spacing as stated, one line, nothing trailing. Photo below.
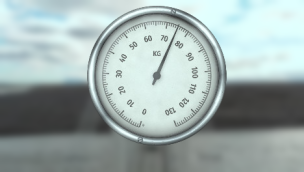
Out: kg 75
